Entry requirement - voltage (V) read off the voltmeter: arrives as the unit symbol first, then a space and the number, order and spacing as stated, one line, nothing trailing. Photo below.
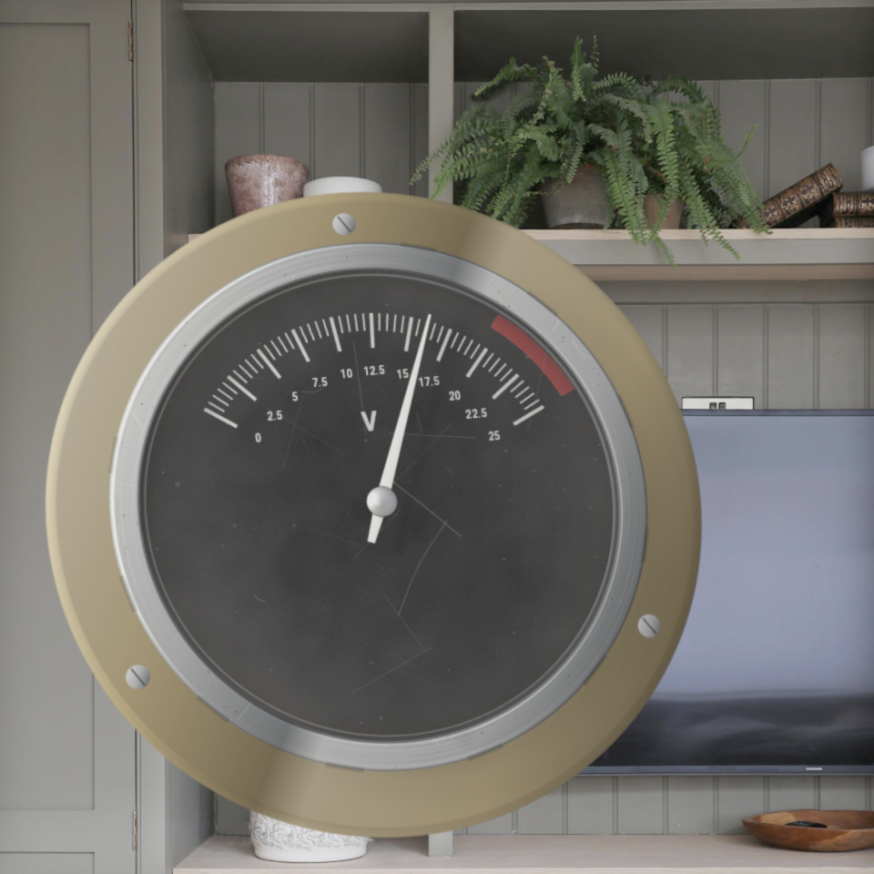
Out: V 16
